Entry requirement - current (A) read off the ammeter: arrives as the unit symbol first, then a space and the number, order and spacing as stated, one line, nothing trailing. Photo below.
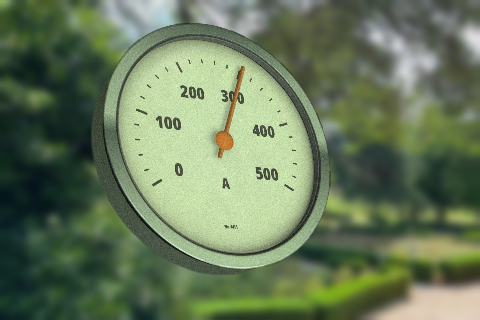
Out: A 300
